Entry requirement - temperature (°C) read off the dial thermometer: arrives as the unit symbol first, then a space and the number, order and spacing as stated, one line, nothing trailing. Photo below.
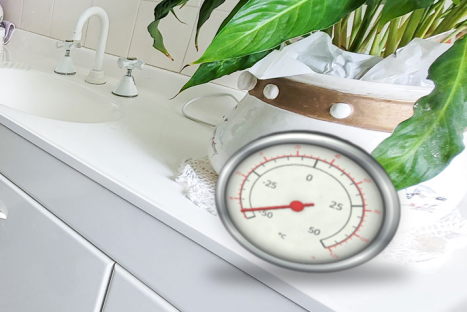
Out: °C -45
